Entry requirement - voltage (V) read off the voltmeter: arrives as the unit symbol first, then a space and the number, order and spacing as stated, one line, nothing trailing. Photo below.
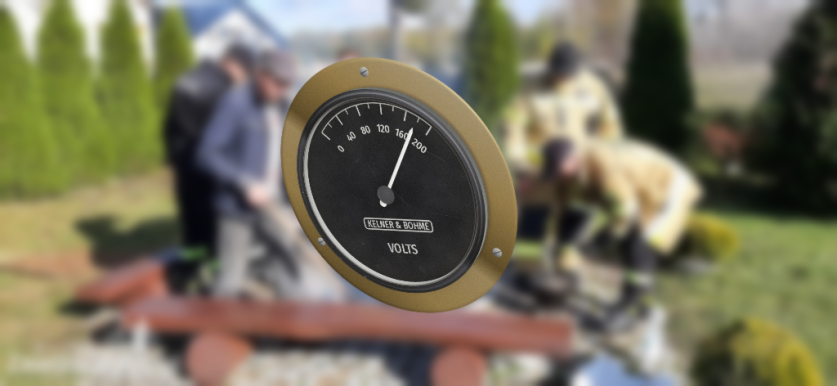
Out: V 180
